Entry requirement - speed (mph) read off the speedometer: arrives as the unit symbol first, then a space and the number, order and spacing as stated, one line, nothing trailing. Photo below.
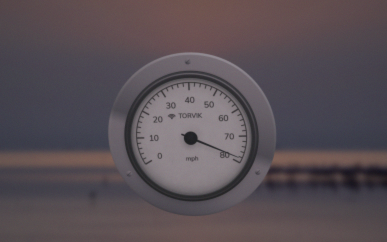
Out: mph 78
